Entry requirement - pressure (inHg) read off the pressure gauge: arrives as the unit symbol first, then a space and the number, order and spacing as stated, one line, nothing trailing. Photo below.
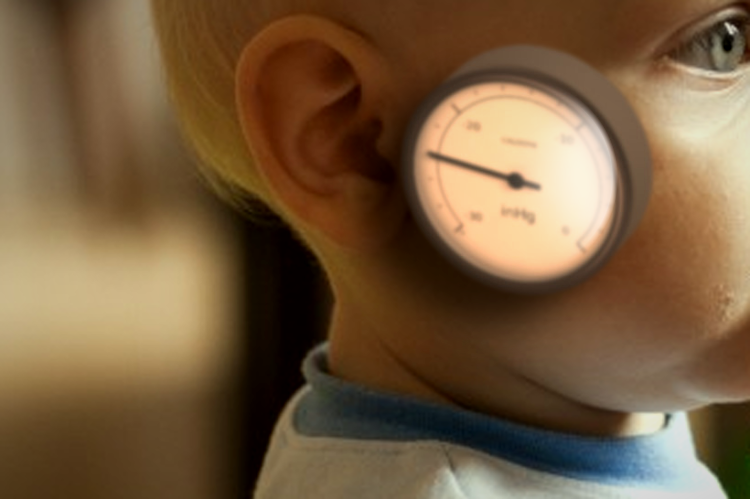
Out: inHg -24
